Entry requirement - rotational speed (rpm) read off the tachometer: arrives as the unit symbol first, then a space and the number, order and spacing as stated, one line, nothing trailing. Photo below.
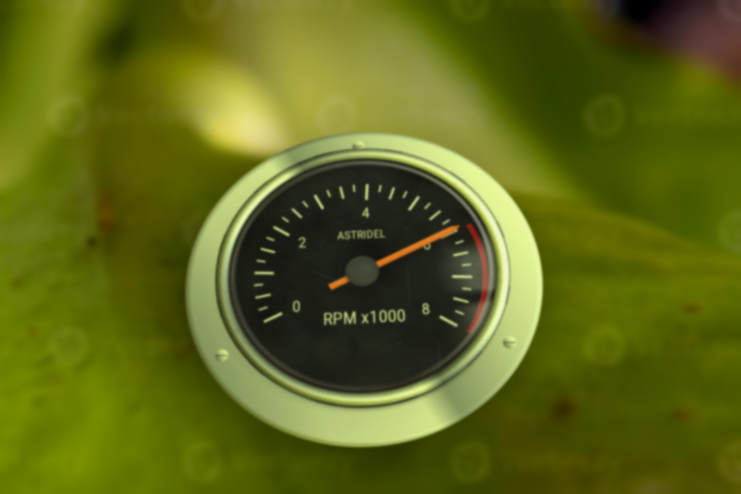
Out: rpm 6000
